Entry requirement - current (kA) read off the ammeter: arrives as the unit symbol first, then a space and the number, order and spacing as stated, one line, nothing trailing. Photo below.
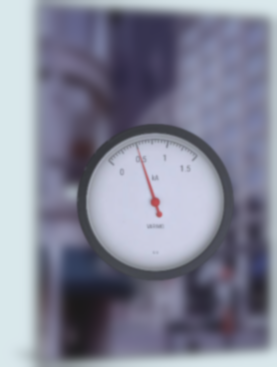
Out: kA 0.5
